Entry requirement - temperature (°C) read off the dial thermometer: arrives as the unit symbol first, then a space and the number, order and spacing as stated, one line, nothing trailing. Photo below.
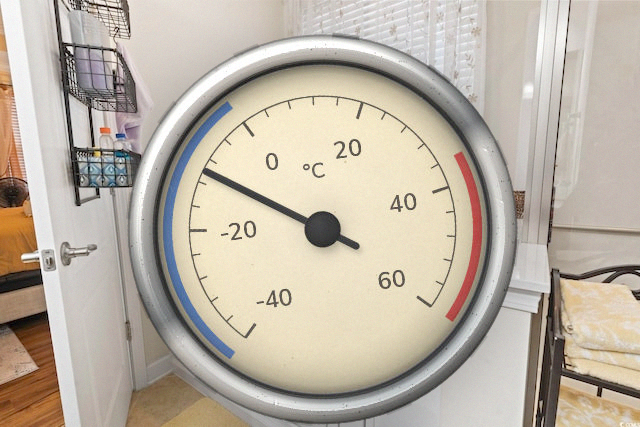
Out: °C -10
